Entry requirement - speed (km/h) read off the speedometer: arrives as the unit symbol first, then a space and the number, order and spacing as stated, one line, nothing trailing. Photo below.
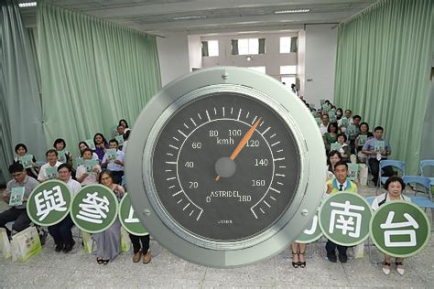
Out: km/h 112.5
